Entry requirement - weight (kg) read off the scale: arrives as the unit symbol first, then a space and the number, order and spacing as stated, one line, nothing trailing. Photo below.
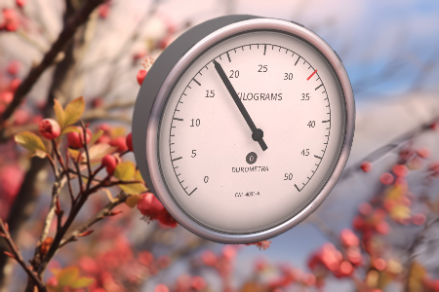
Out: kg 18
